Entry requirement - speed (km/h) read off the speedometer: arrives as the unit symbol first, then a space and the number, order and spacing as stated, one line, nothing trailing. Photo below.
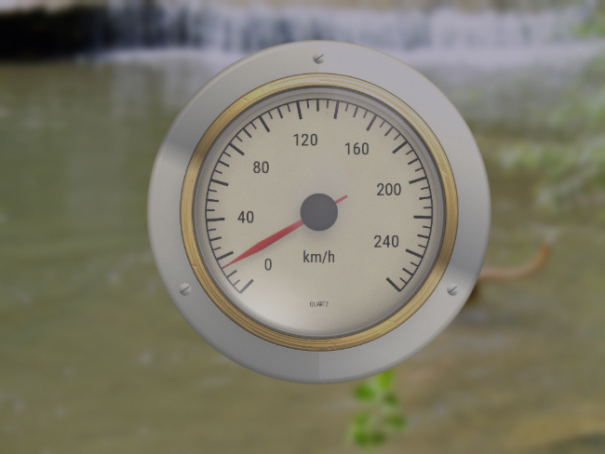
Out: km/h 15
